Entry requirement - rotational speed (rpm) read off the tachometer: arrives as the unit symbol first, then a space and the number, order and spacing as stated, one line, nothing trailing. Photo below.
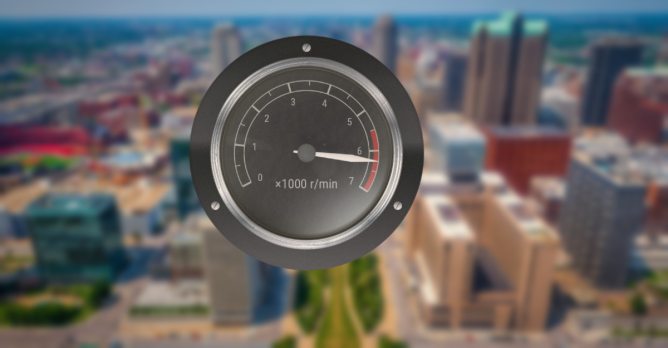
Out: rpm 6250
